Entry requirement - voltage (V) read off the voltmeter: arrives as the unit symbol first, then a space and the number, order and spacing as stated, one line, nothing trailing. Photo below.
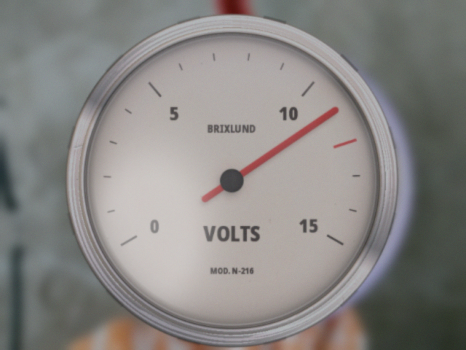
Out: V 11
